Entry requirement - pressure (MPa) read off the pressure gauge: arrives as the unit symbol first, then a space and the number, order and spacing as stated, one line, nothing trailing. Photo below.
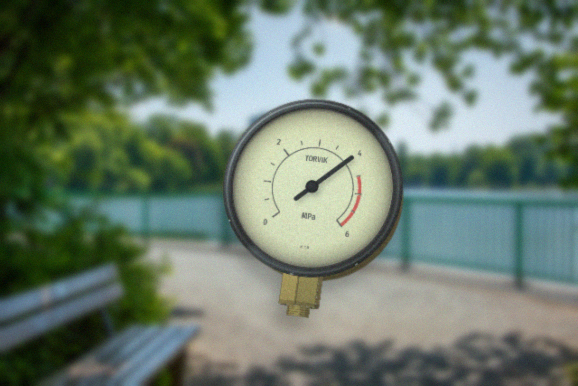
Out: MPa 4
